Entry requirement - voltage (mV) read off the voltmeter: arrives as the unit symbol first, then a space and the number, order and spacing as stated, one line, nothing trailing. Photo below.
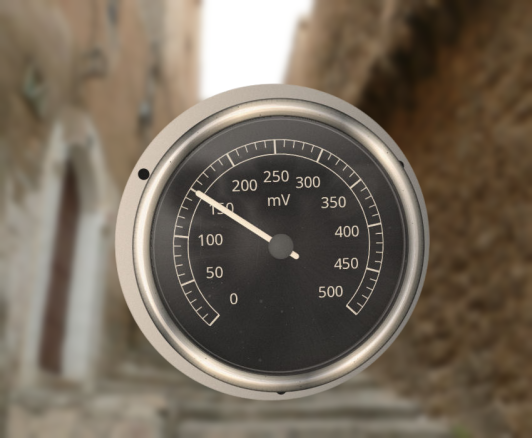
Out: mV 150
